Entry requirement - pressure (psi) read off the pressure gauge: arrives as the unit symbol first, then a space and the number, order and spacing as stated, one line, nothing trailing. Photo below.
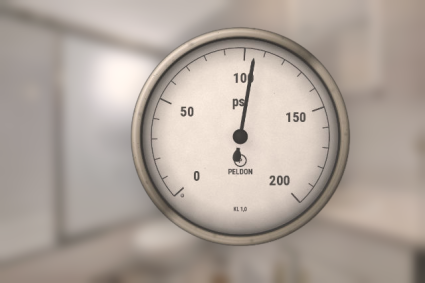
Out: psi 105
